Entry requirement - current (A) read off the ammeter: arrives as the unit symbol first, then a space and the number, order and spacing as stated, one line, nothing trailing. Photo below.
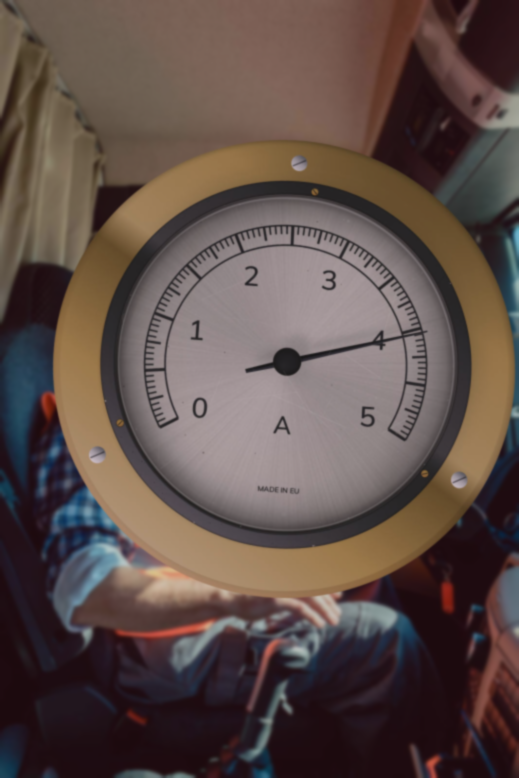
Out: A 4.05
